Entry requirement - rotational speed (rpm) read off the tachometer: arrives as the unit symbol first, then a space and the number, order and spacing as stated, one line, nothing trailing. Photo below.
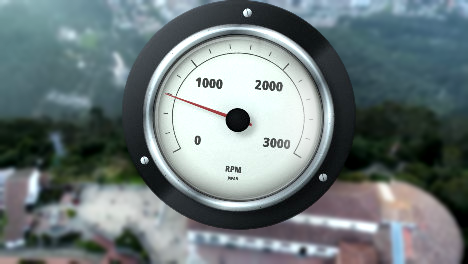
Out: rpm 600
